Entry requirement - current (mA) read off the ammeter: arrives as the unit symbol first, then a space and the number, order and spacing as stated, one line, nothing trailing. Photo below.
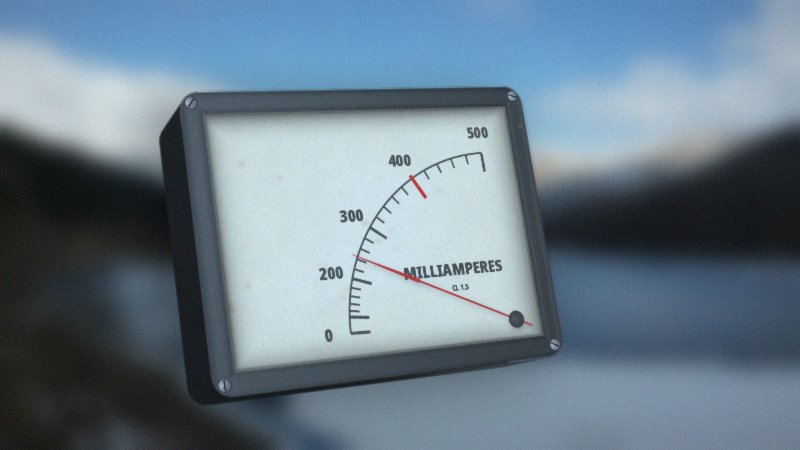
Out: mA 240
